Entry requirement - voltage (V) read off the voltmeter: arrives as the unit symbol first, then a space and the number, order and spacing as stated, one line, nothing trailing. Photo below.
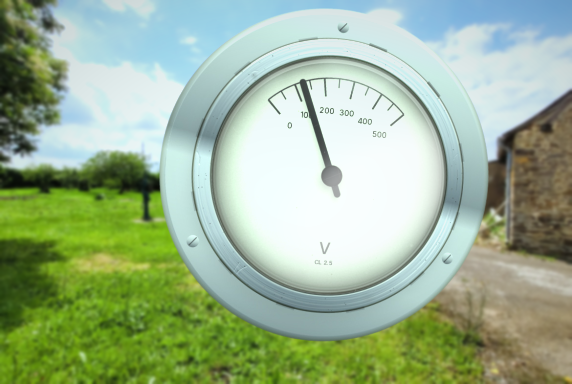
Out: V 125
